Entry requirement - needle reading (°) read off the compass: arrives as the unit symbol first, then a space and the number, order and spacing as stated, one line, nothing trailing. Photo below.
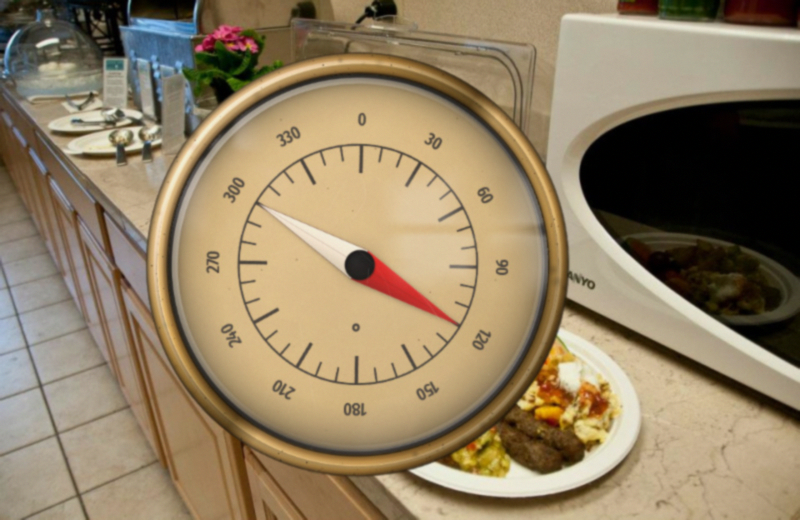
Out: ° 120
